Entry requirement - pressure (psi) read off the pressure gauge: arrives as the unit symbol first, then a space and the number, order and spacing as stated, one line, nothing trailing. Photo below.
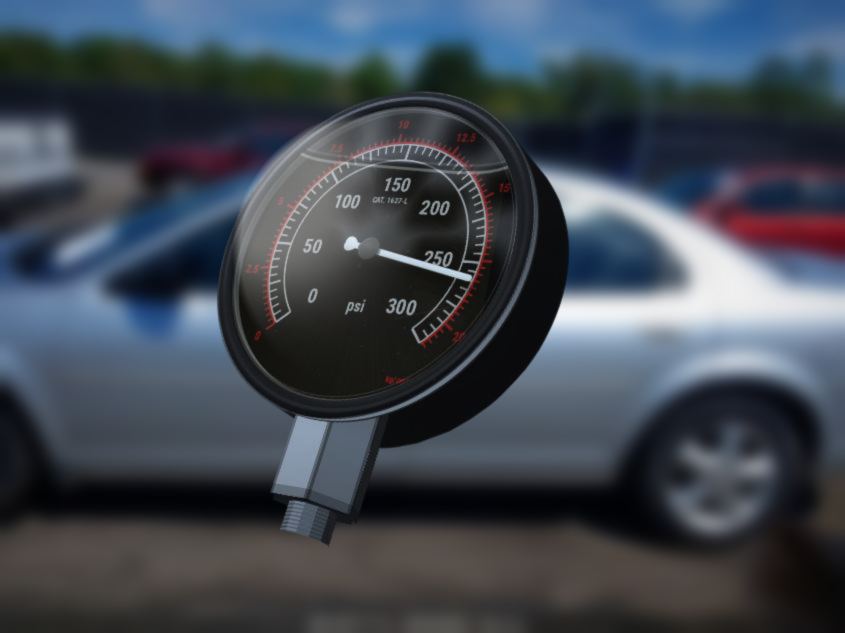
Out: psi 260
